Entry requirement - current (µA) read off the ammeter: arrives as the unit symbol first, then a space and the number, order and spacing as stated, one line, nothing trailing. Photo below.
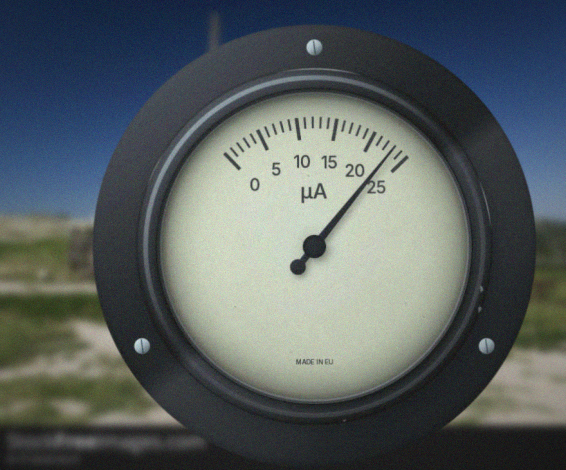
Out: µA 23
